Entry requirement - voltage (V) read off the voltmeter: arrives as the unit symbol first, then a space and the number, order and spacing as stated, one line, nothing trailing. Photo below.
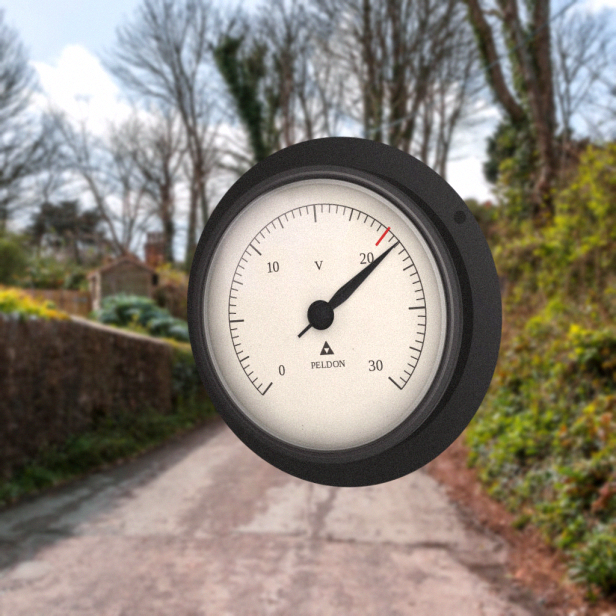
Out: V 21
